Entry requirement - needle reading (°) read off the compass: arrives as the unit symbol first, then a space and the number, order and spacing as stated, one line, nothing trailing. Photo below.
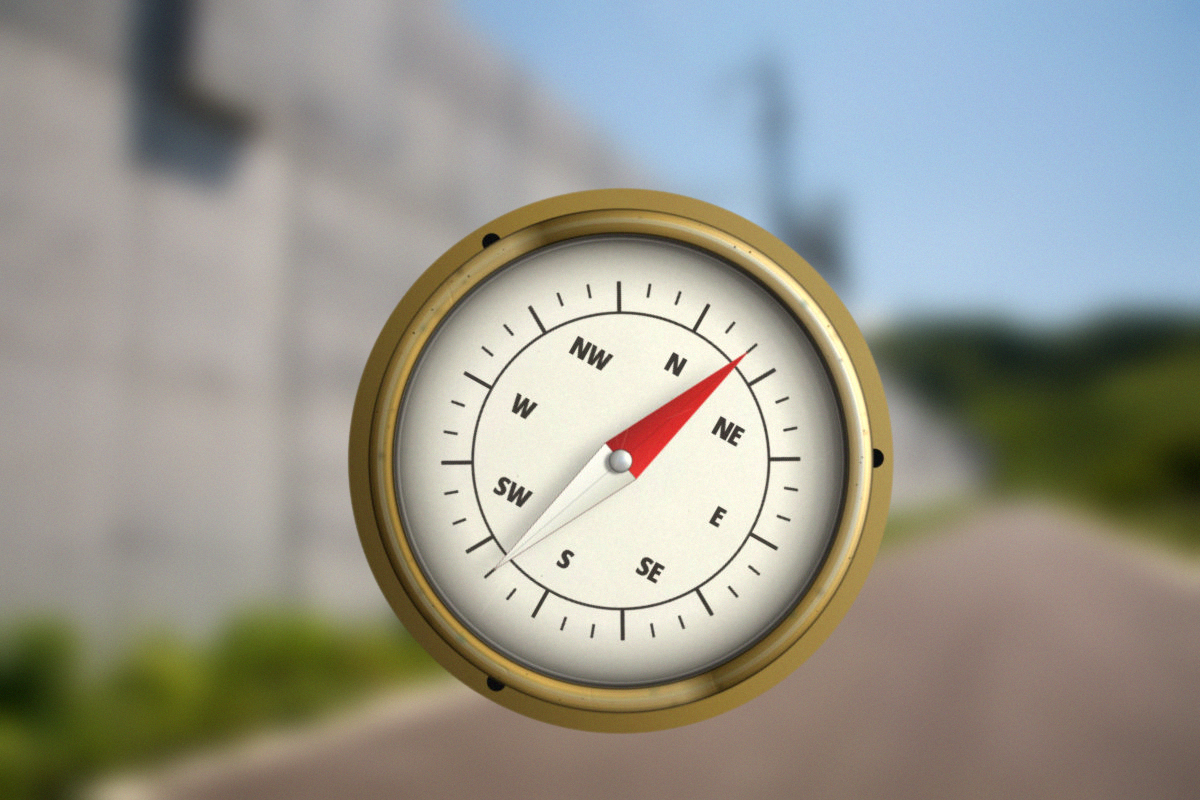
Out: ° 20
